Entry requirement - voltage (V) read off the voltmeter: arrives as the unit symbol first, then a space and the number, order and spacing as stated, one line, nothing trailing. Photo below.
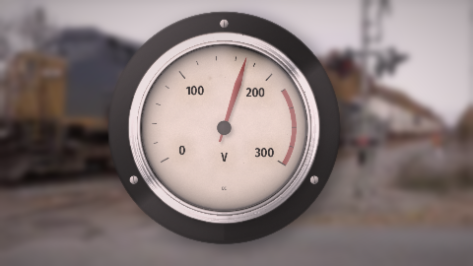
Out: V 170
